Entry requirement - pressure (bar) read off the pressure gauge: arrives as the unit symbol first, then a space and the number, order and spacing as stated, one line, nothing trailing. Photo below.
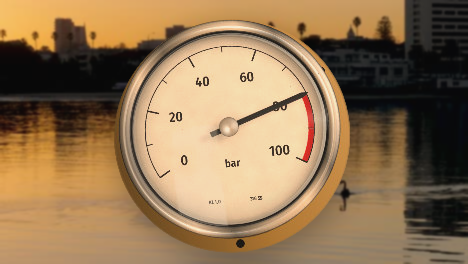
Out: bar 80
